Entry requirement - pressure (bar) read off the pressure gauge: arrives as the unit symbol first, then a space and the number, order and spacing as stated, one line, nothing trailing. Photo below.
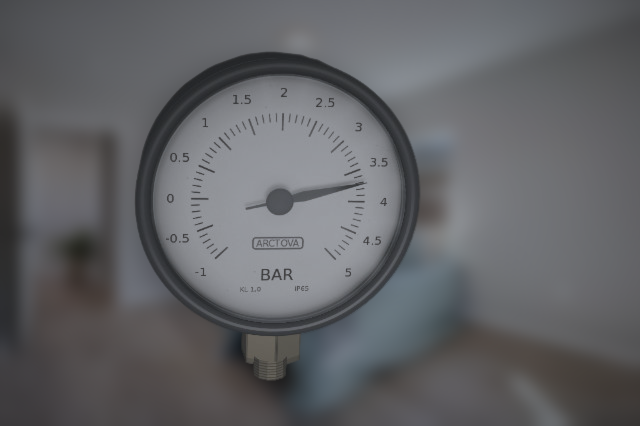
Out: bar 3.7
